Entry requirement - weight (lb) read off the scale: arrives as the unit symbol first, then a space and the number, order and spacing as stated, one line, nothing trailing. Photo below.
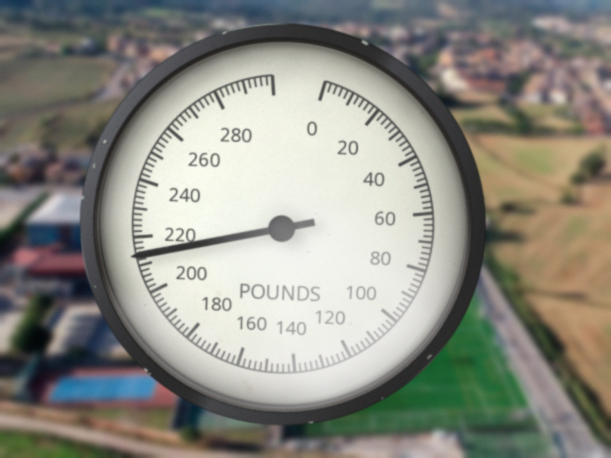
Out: lb 214
